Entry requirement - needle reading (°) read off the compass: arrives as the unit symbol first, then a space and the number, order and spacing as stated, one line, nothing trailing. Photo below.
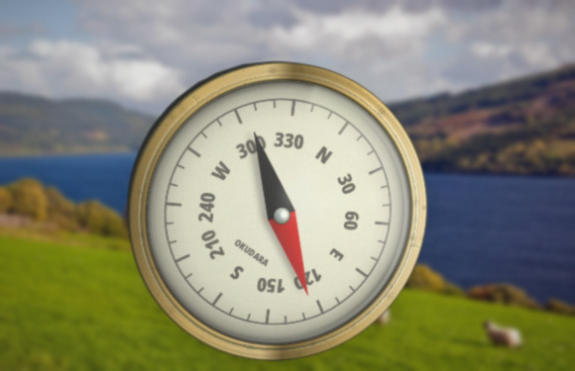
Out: ° 125
